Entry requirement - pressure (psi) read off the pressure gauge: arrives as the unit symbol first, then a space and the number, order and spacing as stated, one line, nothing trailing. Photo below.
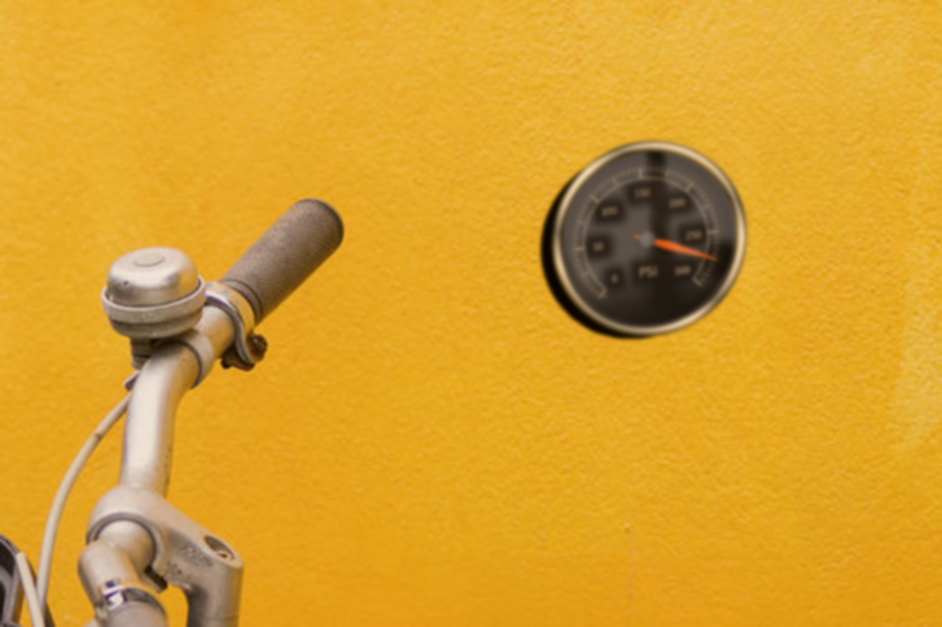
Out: psi 275
